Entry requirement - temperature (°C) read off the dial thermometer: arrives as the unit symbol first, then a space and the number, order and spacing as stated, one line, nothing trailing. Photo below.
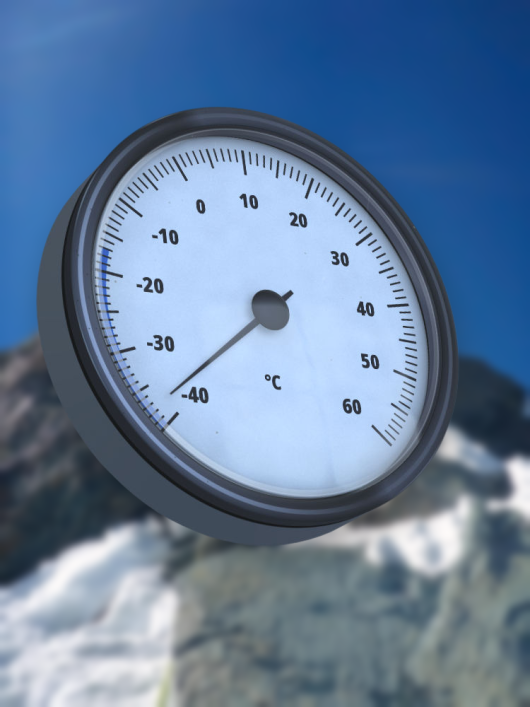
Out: °C -37.5
